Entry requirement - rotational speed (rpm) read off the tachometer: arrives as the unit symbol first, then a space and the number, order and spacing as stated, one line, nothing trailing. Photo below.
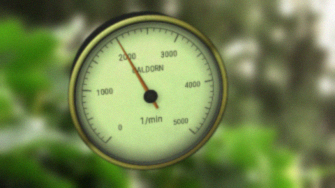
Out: rpm 2000
